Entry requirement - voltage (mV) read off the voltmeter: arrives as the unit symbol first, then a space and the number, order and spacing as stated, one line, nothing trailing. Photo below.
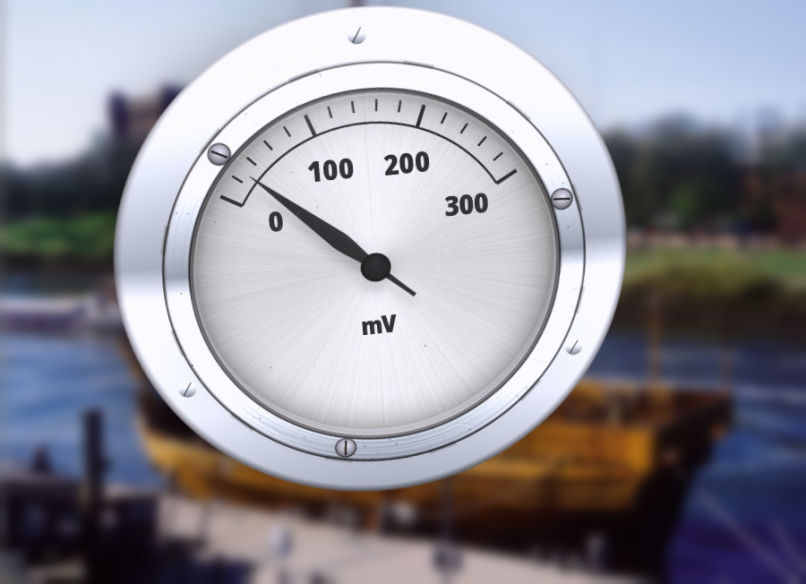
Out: mV 30
